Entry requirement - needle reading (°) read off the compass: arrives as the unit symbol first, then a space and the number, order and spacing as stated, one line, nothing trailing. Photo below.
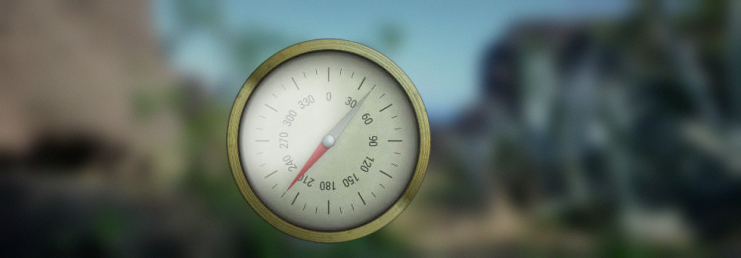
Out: ° 220
